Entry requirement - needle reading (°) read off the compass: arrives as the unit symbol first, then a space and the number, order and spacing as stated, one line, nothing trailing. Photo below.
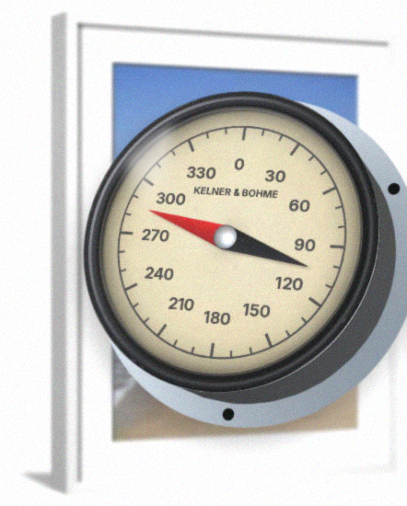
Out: ° 285
